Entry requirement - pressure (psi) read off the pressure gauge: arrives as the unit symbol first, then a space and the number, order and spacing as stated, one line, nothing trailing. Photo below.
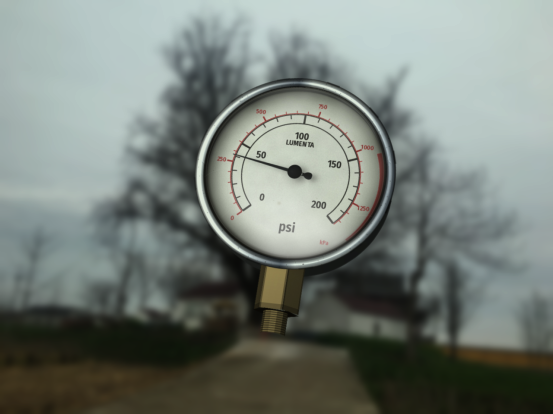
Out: psi 40
